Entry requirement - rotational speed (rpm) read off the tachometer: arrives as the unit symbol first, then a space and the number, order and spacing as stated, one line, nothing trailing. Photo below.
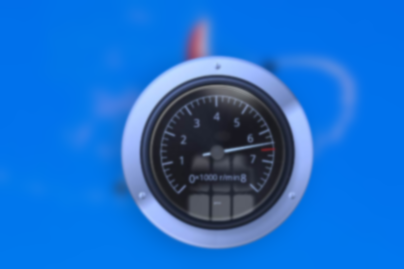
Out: rpm 6400
